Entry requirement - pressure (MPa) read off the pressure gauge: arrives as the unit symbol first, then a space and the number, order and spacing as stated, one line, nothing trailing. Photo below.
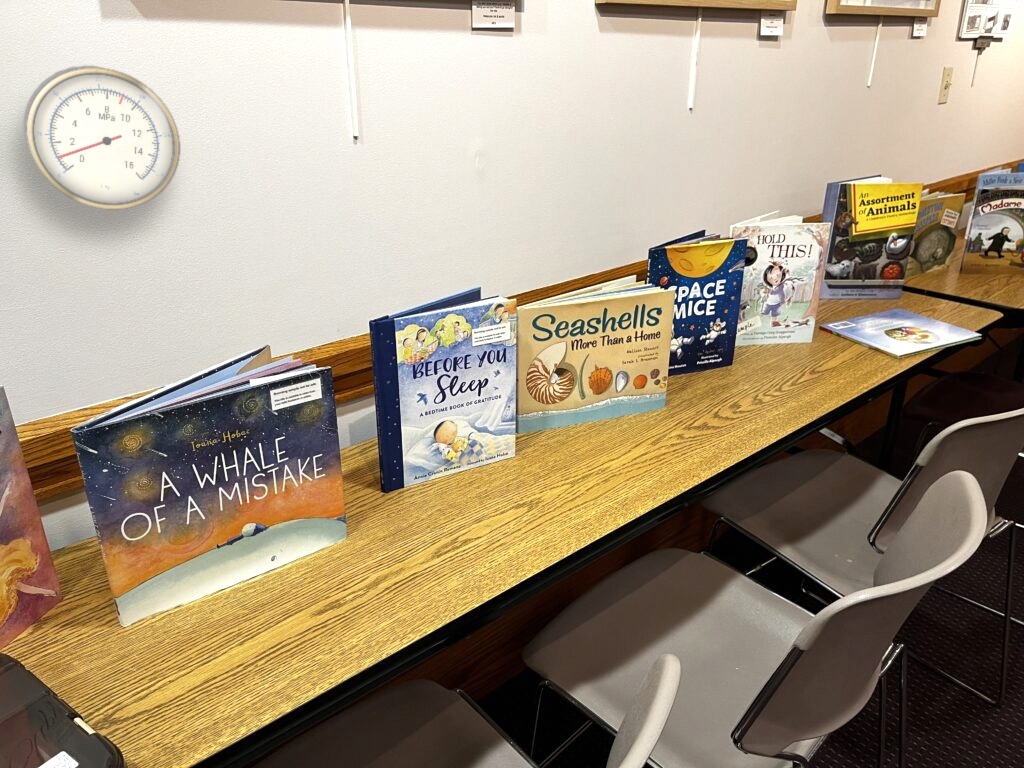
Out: MPa 1
